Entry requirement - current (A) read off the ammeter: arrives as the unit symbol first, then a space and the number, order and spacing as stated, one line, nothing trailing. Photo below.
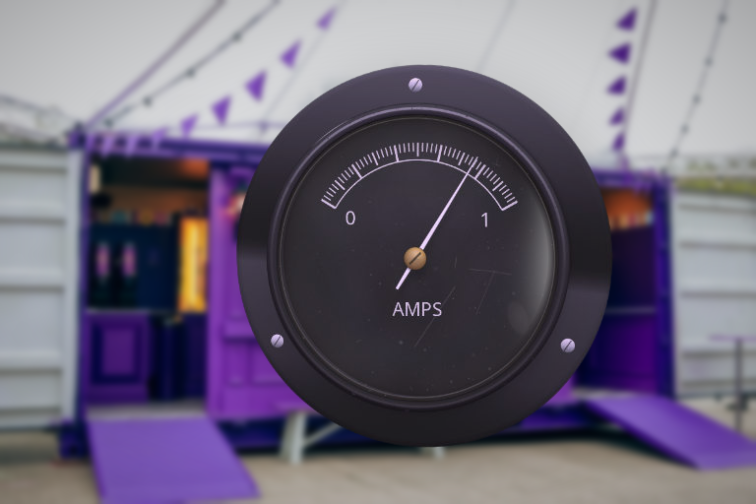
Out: A 0.76
